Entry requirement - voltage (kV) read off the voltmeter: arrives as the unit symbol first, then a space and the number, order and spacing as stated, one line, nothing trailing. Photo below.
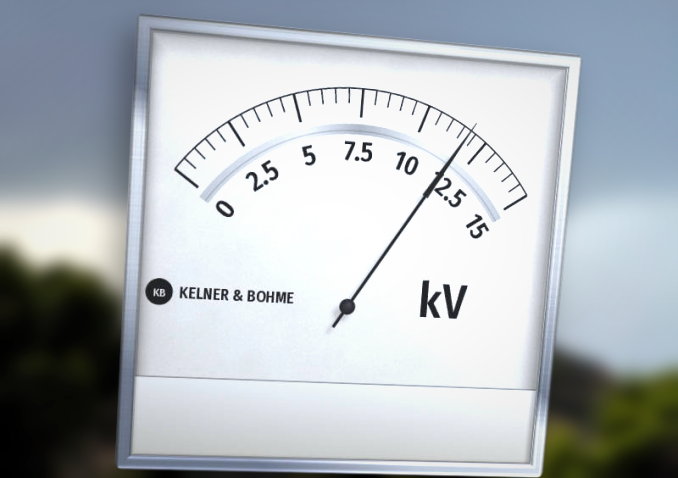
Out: kV 11.75
